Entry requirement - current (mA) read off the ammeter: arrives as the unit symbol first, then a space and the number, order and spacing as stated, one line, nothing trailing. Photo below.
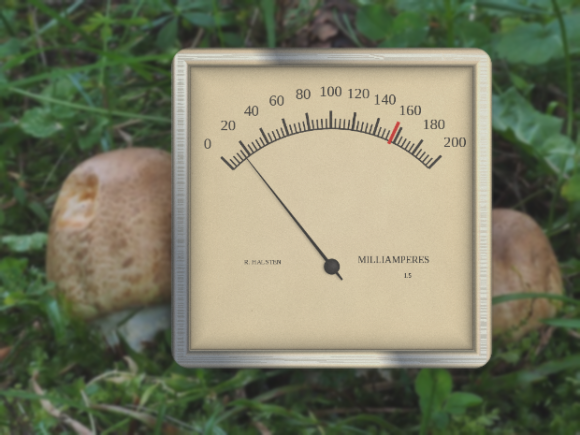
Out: mA 16
